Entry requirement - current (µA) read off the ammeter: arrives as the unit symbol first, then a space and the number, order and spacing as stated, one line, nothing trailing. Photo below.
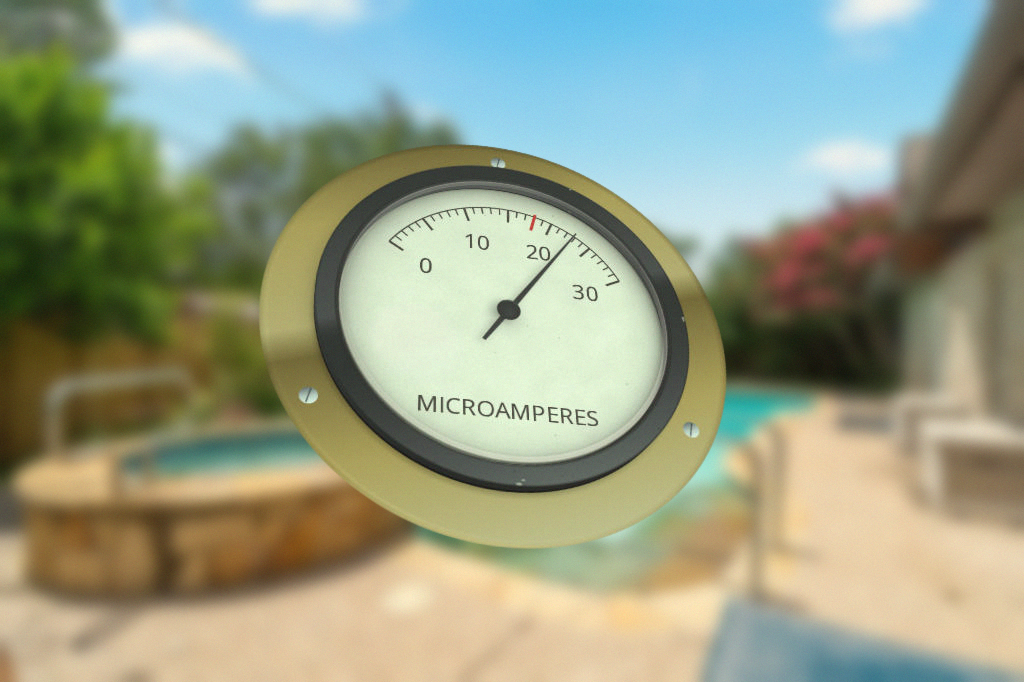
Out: µA 23
